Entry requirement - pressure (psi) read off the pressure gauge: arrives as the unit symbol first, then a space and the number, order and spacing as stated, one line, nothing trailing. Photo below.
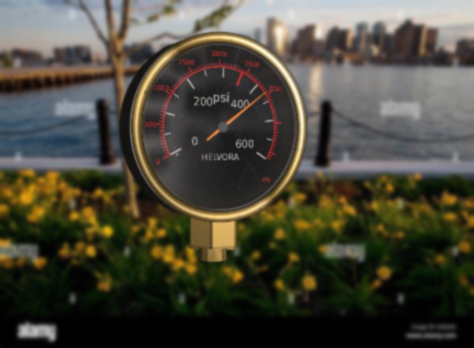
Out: psi 425
